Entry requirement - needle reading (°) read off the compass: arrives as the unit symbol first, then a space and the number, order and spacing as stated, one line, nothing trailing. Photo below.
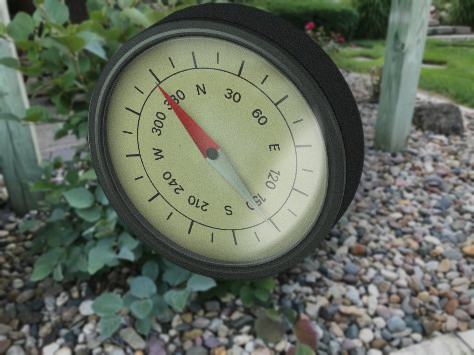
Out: ° 330
